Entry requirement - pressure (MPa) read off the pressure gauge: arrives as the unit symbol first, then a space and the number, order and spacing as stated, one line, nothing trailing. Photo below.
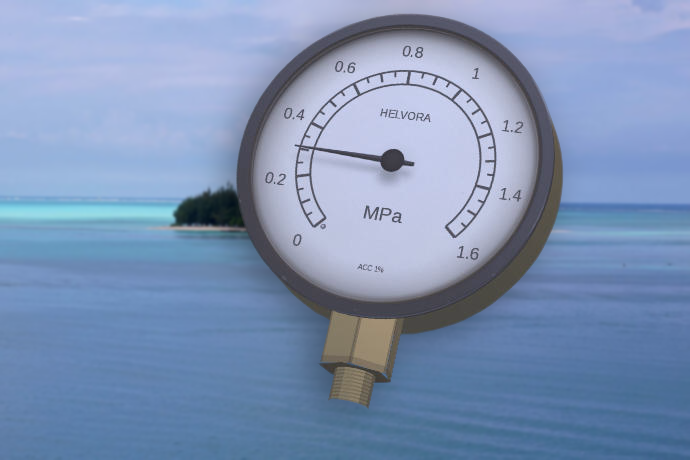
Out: MPa 0.3
